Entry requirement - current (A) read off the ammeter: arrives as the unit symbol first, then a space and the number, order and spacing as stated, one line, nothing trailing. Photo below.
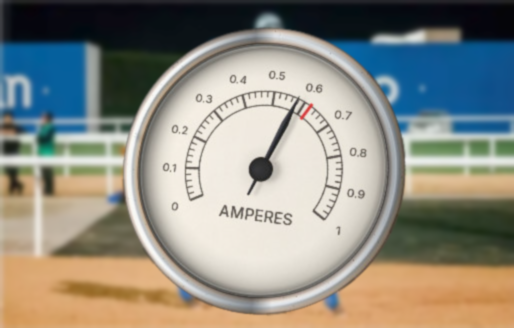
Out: A 0.58
